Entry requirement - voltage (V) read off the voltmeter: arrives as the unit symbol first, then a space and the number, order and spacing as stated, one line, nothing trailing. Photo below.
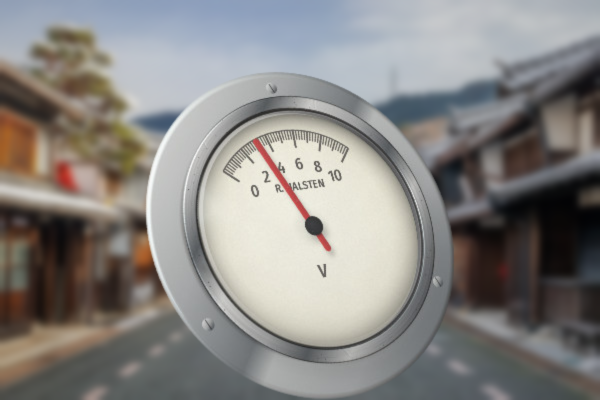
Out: V 3
